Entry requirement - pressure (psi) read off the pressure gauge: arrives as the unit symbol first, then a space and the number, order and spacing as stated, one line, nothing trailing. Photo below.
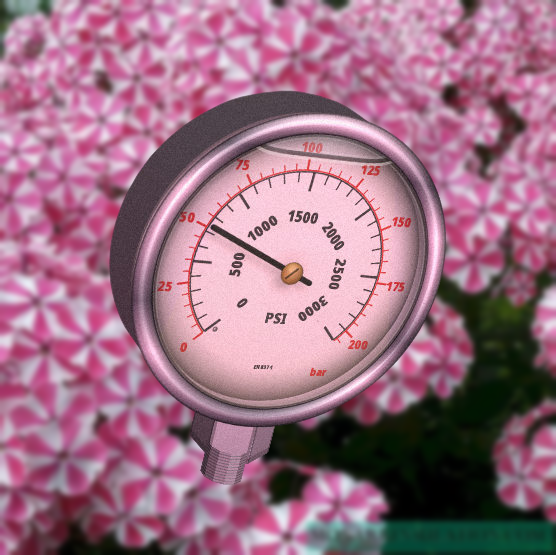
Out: psi 750
